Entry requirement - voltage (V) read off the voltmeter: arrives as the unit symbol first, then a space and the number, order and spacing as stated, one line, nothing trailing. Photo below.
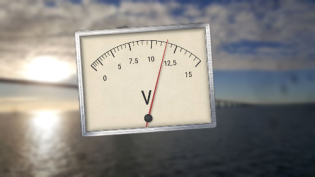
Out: V 11.5
